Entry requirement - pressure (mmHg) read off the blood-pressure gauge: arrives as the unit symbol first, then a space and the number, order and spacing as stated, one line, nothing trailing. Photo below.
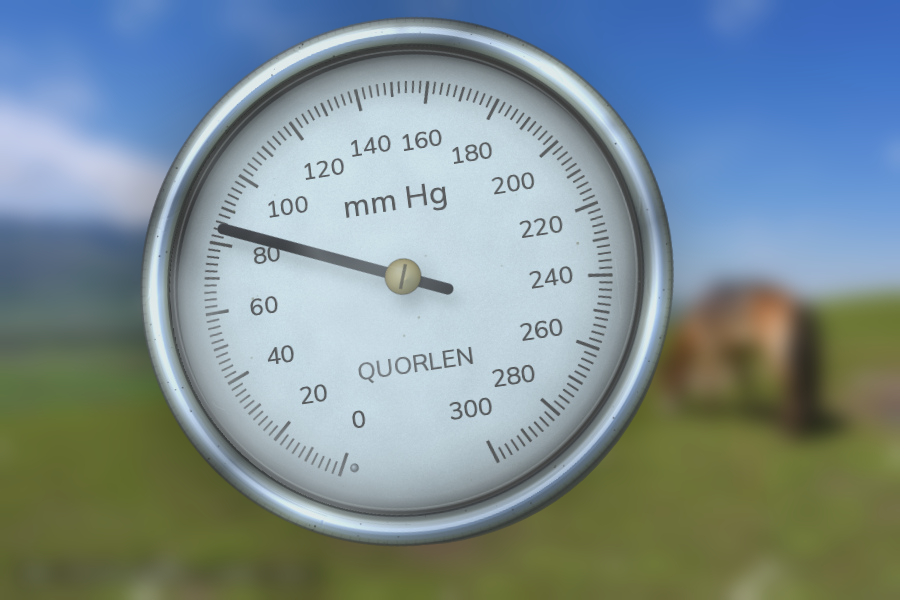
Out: mmHg 84
